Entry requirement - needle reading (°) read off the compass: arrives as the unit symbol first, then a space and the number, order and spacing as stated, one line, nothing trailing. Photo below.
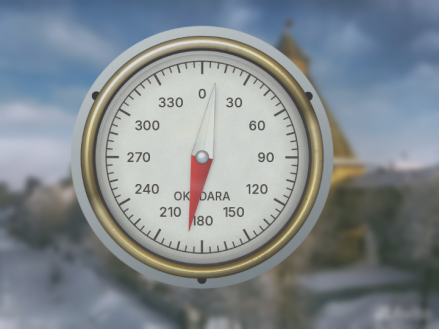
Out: ° 190
